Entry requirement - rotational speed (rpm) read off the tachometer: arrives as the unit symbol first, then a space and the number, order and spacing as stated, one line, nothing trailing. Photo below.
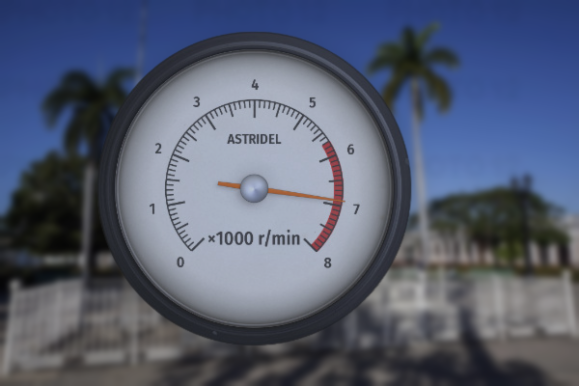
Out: rpm 6900
